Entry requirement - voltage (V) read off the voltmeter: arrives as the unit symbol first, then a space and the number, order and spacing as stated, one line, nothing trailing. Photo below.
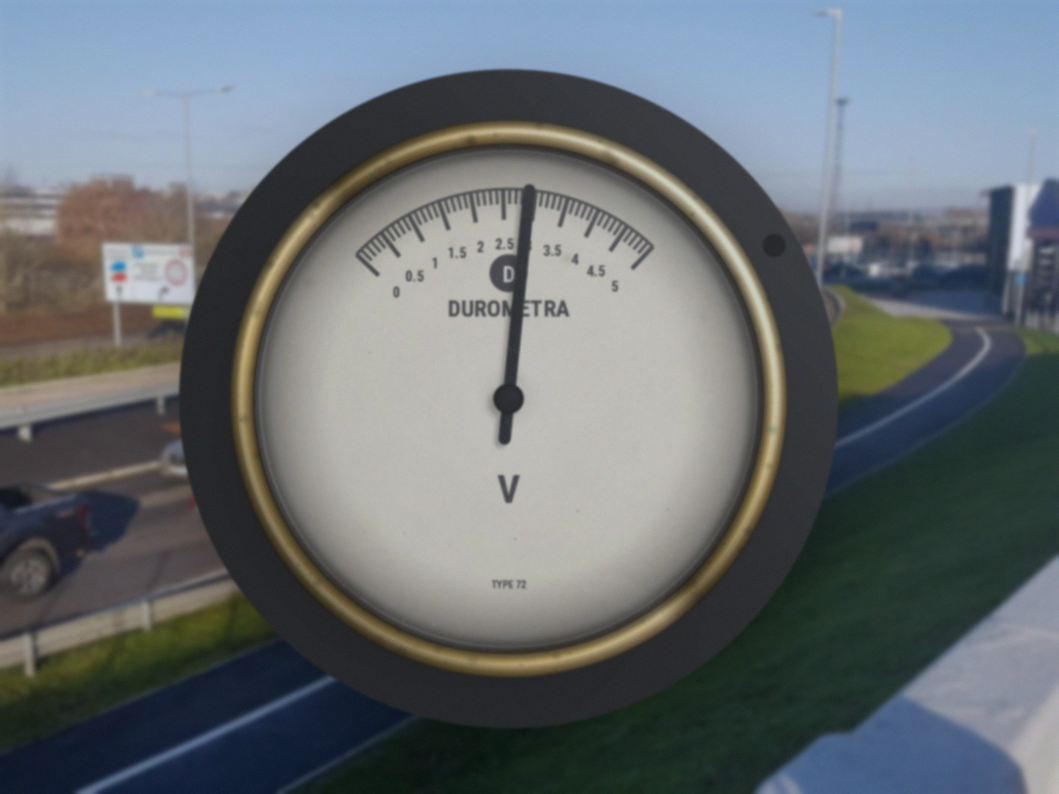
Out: V 2.9
